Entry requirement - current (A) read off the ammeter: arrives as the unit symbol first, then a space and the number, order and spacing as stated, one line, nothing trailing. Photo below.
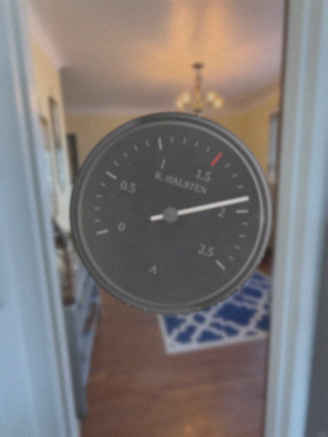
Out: A 1.9
